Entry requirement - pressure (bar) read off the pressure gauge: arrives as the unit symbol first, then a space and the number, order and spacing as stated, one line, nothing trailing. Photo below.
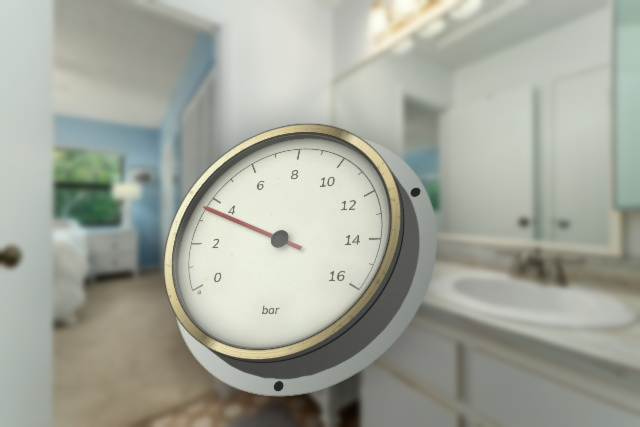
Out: bar 3.5
